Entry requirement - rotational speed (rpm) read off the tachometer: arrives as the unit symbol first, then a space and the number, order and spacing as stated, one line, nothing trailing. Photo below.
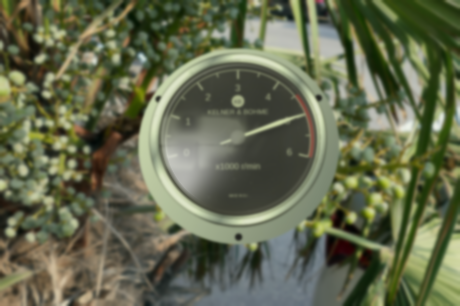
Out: rpm 5000
